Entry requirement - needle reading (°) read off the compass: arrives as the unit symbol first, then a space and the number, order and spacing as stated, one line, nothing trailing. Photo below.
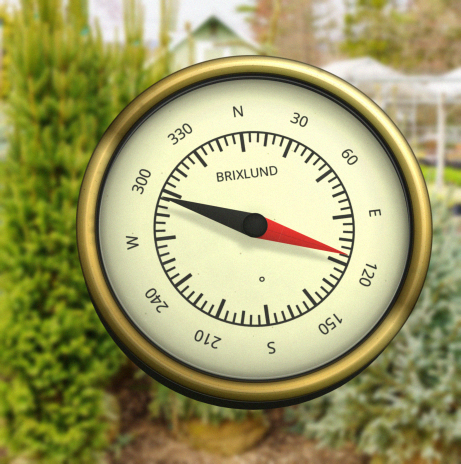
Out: ° 115
